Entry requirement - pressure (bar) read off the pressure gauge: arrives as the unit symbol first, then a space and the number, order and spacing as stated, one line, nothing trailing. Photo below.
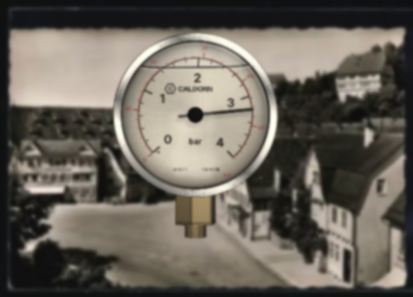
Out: bar 3.2
